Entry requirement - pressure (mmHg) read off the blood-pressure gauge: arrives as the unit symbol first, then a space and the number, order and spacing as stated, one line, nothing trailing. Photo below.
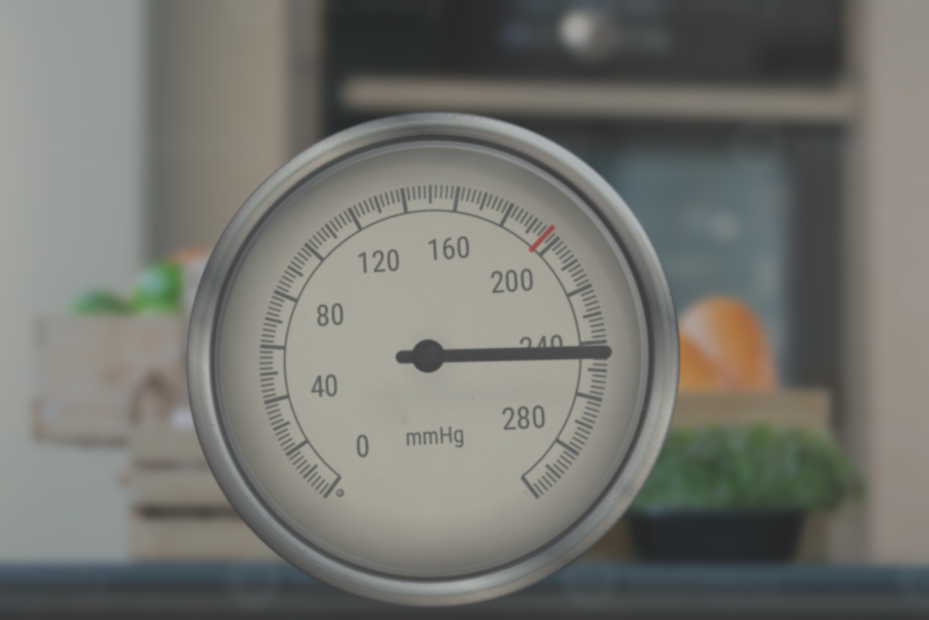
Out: mmHg 244
